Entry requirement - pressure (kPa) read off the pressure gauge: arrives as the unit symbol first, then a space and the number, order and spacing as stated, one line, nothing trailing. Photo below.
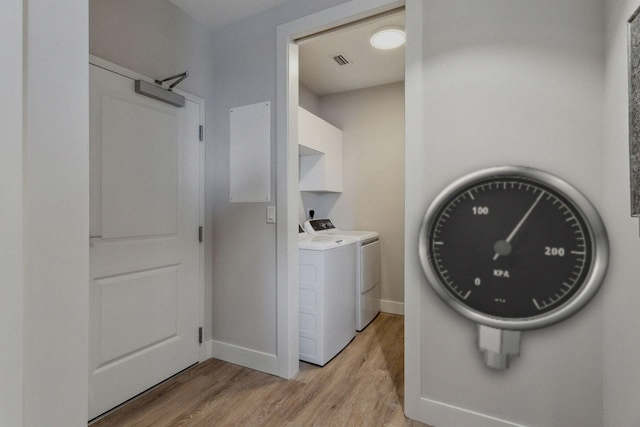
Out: kPa 150
